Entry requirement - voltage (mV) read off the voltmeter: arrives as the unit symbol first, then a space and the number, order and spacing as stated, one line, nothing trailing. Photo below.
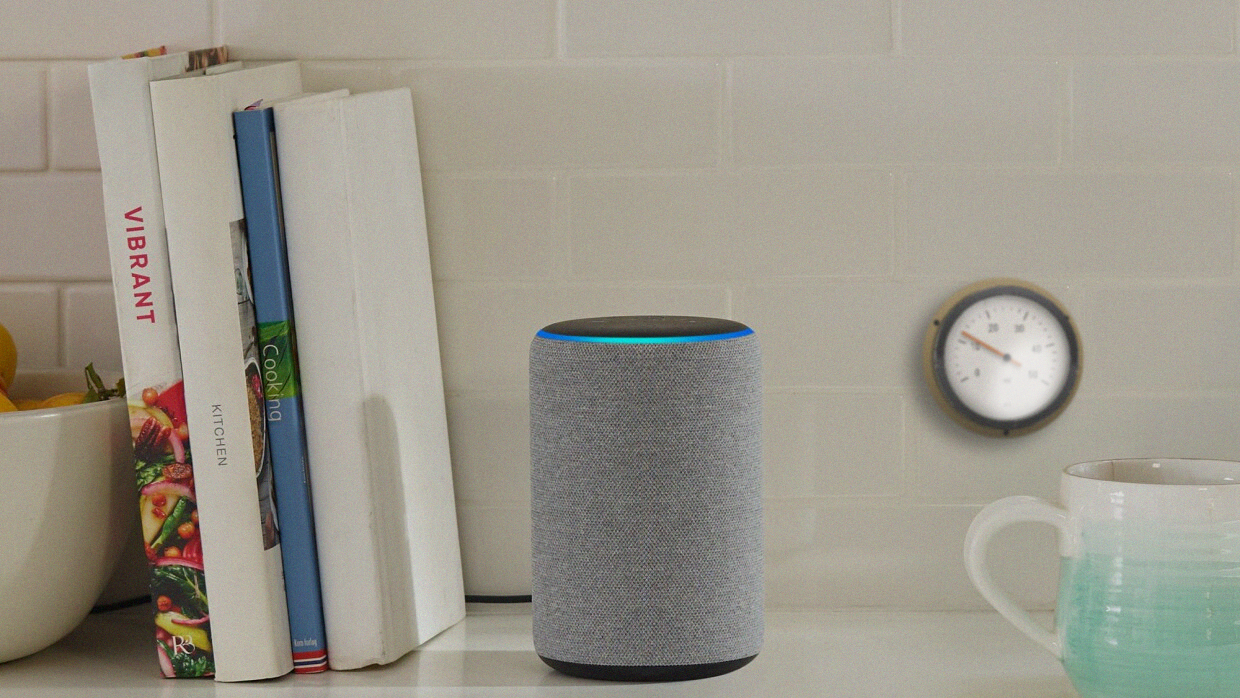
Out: mV 12
